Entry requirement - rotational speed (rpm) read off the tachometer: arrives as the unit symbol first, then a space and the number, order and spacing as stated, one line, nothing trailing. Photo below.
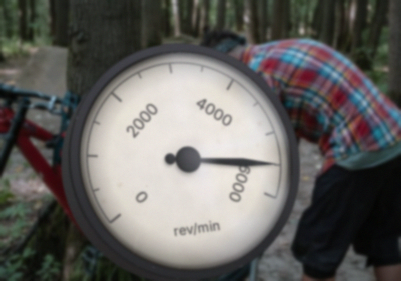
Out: rpm 5500
